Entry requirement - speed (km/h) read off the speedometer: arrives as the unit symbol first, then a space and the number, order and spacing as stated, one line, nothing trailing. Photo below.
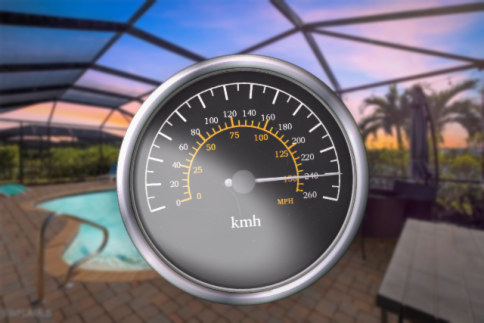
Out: km/h 240
